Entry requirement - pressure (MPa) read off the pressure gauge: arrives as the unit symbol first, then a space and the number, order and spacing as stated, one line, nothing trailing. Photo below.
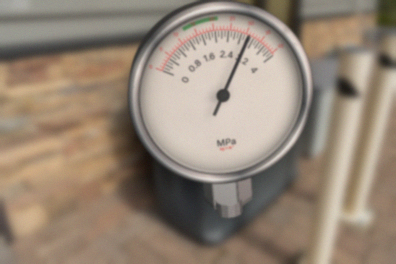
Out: MPa 3
